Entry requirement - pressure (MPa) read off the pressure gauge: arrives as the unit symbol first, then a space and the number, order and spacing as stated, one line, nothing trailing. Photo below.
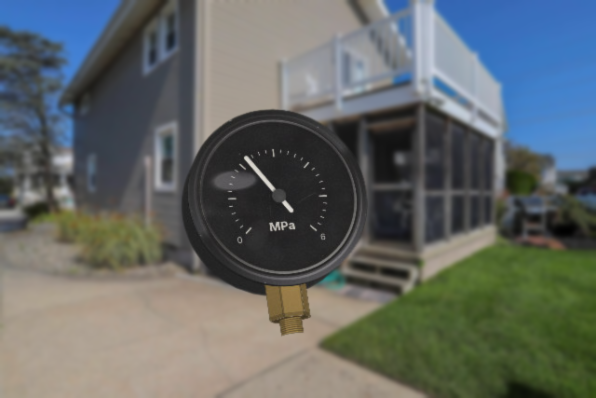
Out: MPa 2.2
